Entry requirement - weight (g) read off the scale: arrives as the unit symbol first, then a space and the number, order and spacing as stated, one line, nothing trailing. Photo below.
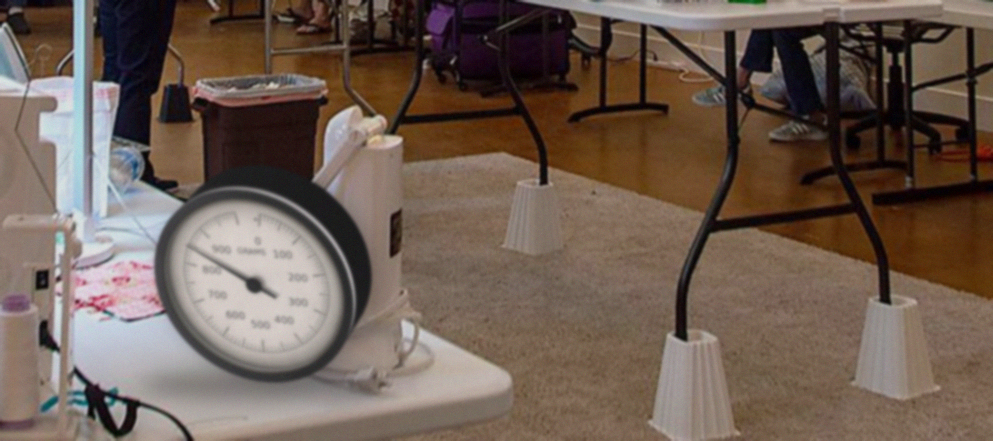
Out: g 850
